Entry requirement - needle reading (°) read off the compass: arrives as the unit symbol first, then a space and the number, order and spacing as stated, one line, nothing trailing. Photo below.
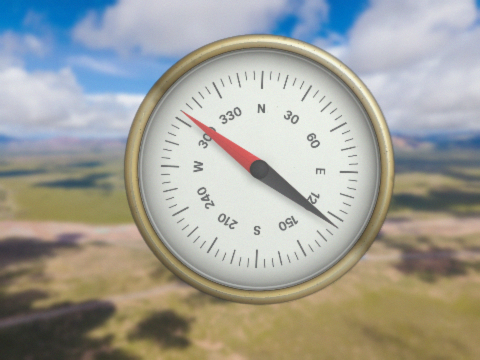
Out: ° 305
